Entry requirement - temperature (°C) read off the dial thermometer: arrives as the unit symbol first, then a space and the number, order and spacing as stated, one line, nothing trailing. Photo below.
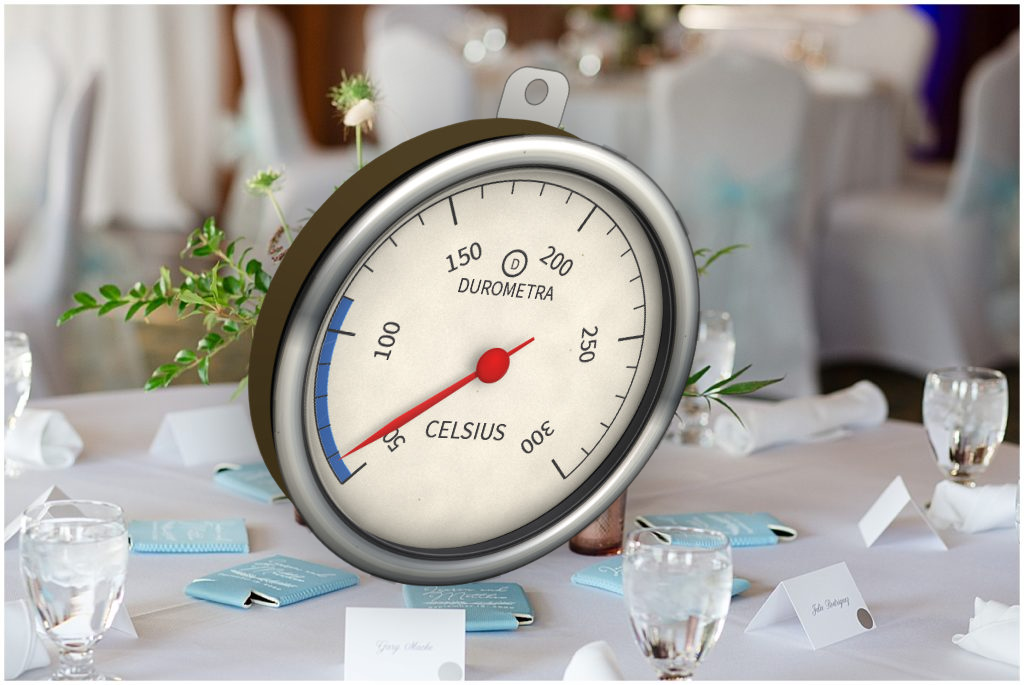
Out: °C 60
